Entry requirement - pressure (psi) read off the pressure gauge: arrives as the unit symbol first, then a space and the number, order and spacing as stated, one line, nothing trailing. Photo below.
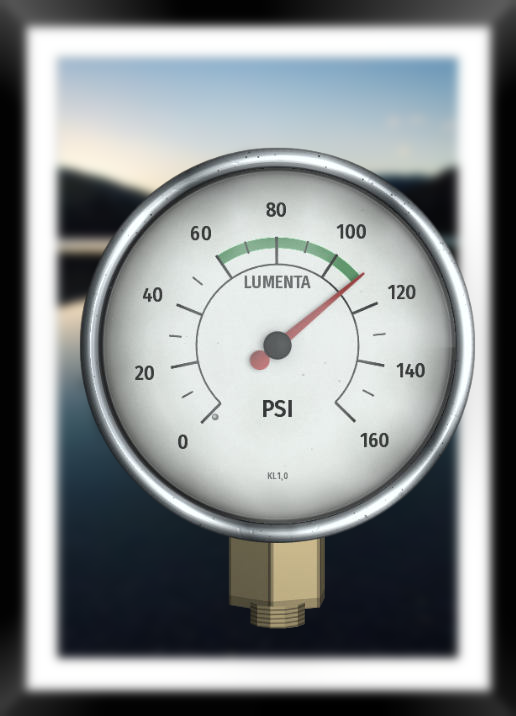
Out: psi 110
